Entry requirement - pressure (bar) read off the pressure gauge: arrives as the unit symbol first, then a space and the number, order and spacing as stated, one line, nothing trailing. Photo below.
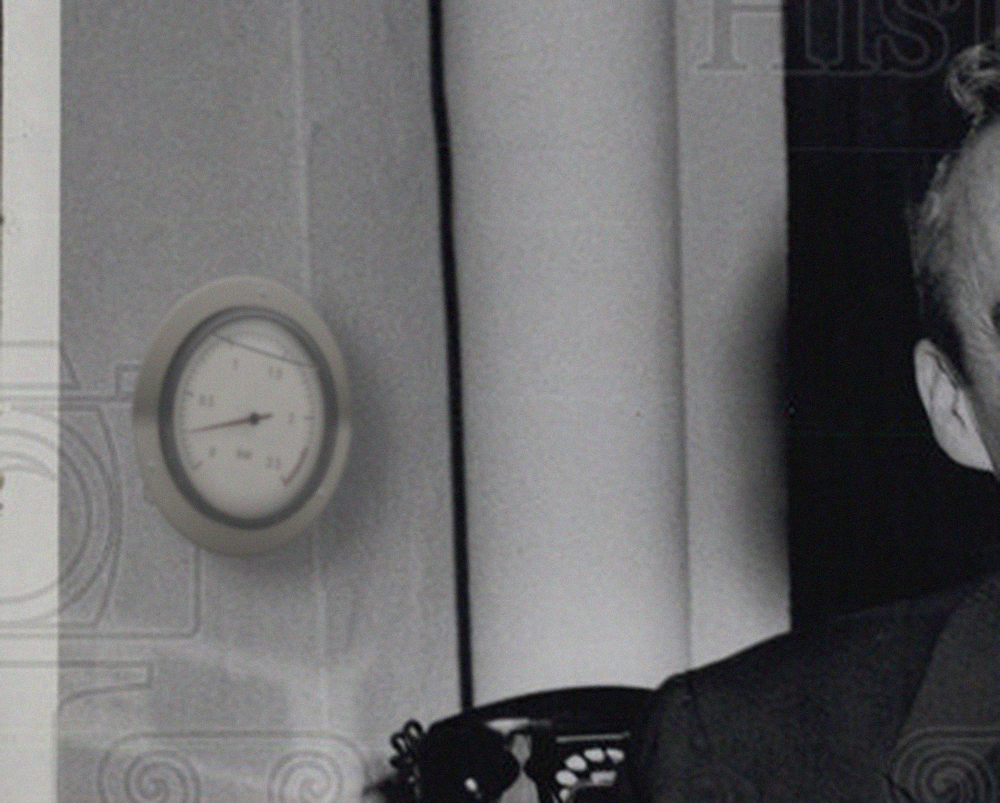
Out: bar 0.25
